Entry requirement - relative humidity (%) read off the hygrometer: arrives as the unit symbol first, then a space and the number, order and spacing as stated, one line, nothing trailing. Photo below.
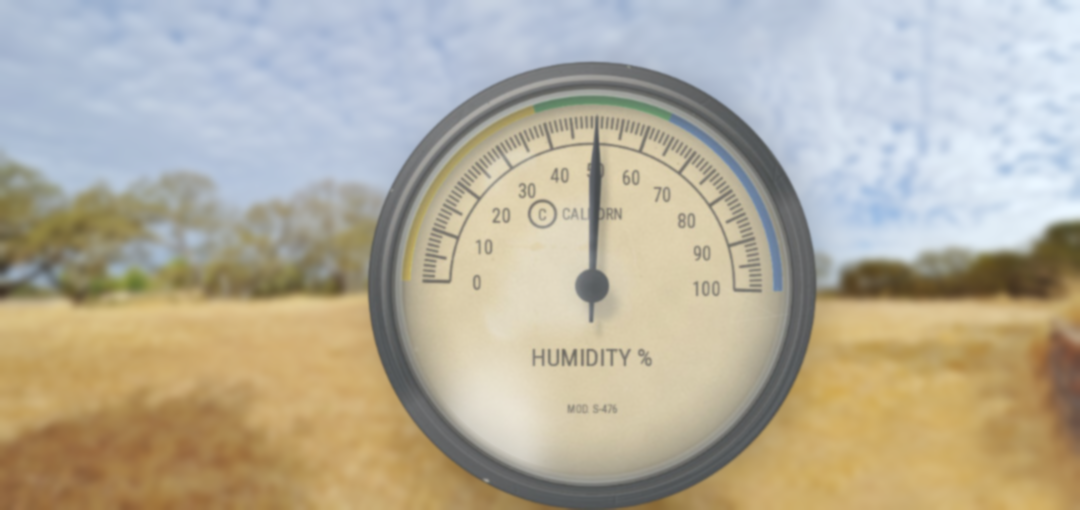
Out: % 50
